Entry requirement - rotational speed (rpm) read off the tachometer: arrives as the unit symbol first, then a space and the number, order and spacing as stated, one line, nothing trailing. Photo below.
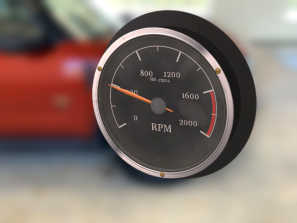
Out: rpm 400
